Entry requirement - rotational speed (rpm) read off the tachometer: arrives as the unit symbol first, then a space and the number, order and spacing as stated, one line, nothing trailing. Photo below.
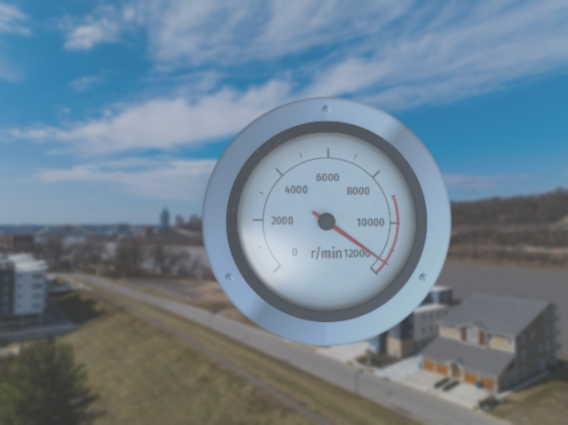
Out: rpm 11500
